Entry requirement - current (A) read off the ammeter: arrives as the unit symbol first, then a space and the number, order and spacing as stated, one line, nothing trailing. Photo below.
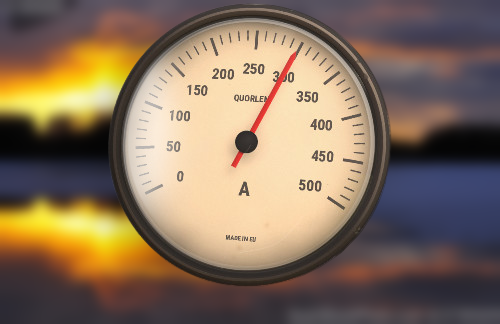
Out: A 300
